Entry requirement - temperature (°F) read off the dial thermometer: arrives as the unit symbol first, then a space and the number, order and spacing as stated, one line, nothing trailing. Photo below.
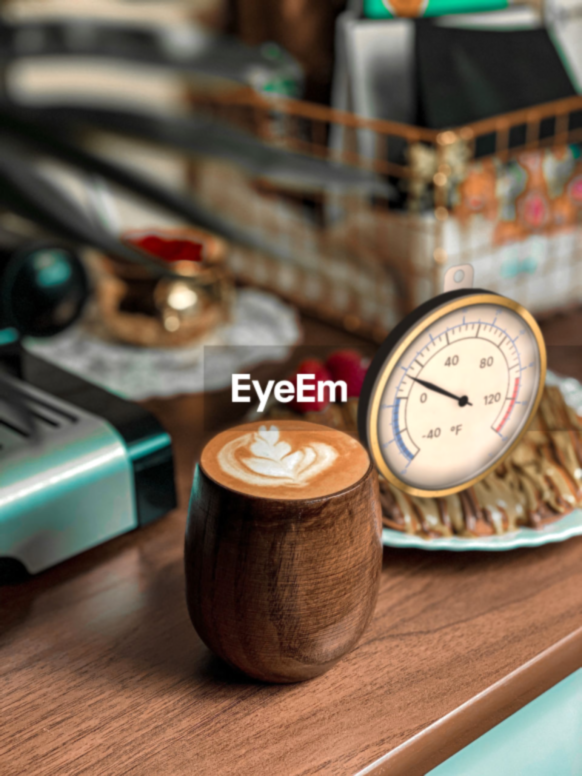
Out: °F 12
